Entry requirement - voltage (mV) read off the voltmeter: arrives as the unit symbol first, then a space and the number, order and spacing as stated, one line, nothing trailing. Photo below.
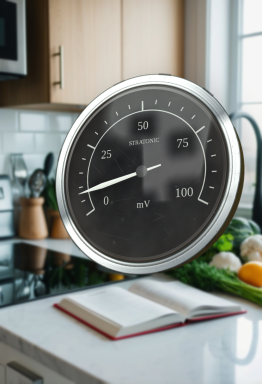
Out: mV 7.5
